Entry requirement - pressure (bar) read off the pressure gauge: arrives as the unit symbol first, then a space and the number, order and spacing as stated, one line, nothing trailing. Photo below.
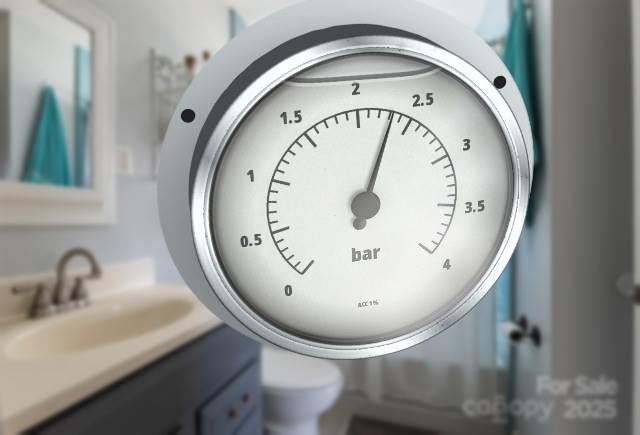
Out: bar 2.3
